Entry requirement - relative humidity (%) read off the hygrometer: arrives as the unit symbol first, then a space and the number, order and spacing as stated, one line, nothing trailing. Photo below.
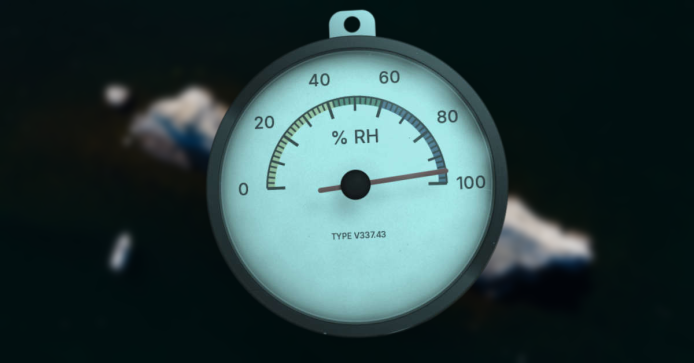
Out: % 96
